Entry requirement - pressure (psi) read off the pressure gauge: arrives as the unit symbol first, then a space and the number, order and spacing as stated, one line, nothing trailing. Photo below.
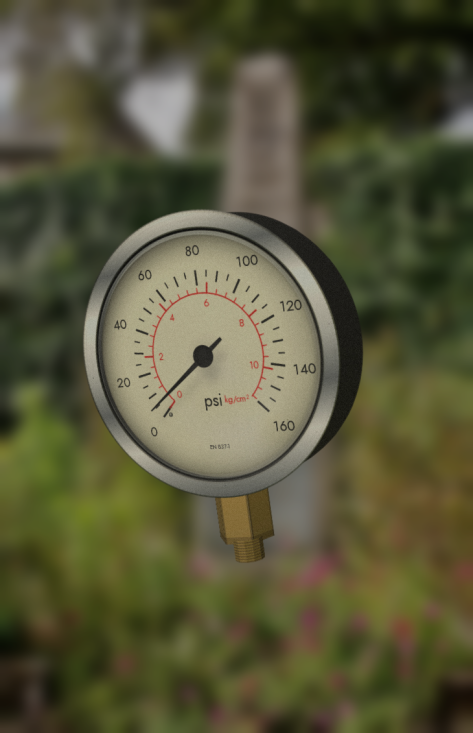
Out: psi 5
